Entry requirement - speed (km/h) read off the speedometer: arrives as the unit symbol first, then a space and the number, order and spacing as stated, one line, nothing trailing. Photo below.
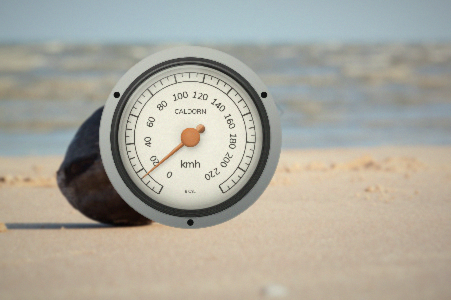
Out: km/h 15
